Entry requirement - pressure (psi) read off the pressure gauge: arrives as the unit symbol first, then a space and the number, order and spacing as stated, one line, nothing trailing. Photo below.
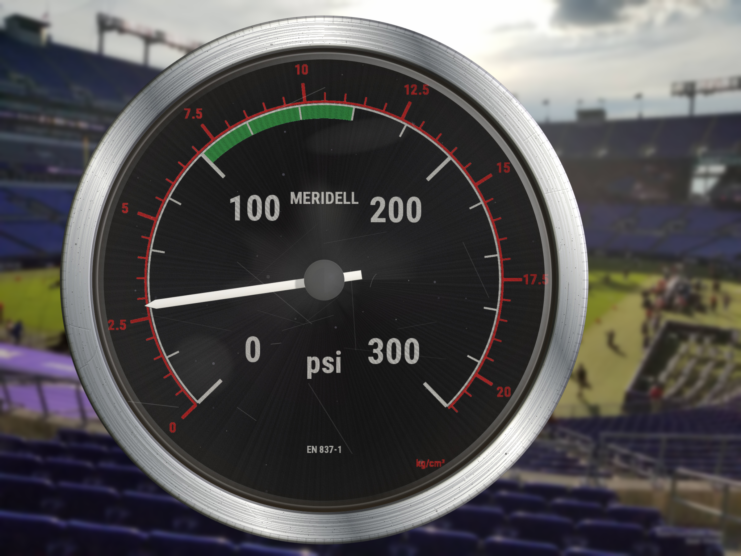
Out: psi 40
